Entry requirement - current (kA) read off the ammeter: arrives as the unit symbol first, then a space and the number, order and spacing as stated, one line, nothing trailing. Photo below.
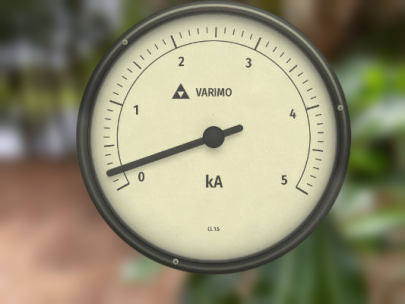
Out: kA 0.2
